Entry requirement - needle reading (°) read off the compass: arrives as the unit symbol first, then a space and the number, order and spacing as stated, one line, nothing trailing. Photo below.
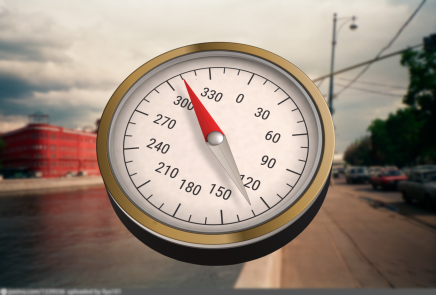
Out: ° 310
